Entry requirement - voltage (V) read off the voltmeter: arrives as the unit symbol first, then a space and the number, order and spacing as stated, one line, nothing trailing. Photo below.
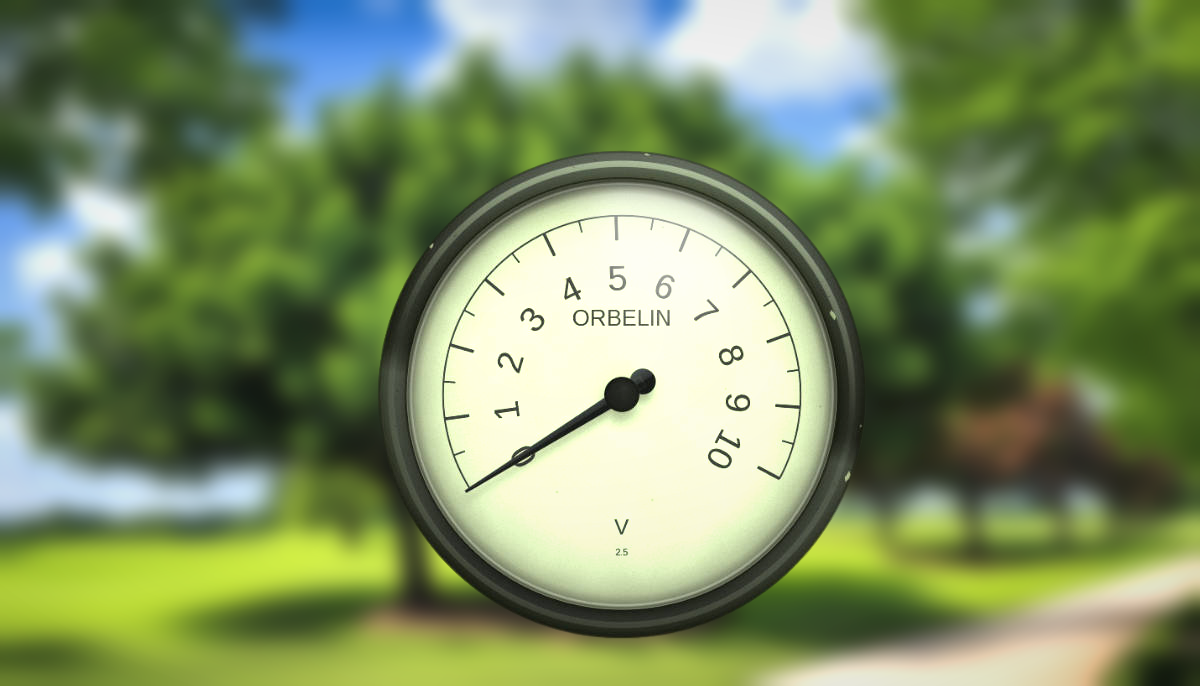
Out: V 0
